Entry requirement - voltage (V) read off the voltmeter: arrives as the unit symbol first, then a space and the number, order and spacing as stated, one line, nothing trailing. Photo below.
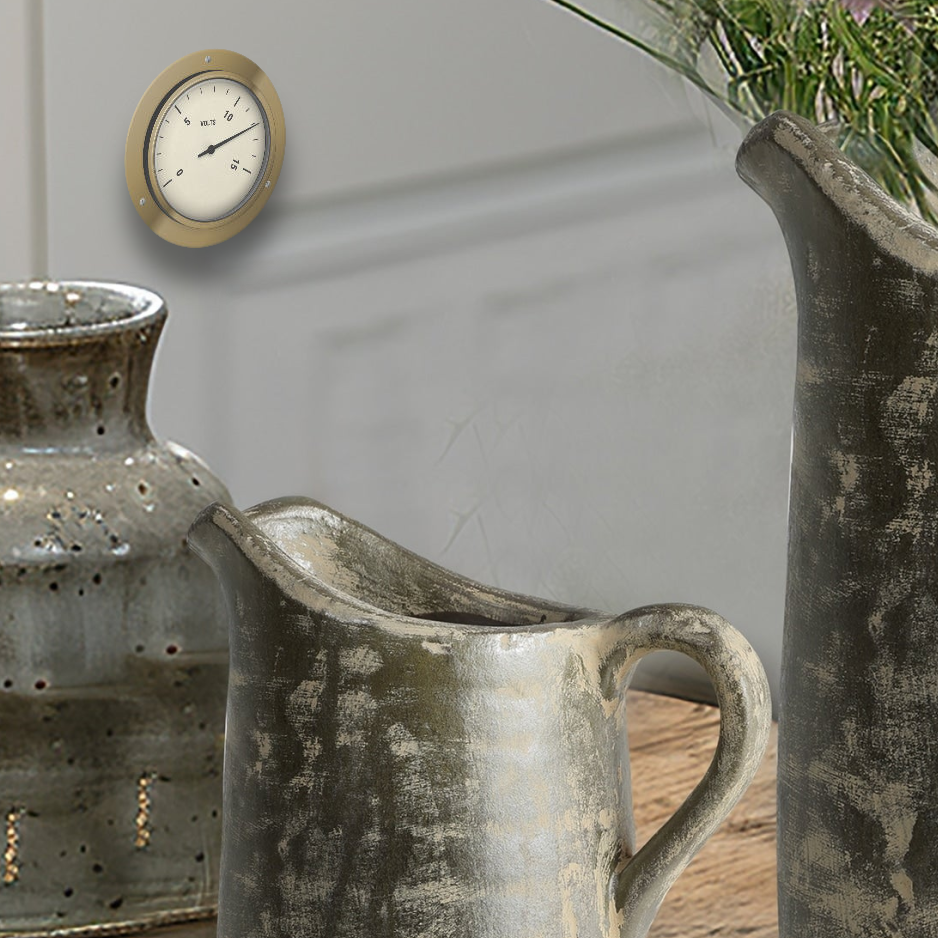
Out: V 12
